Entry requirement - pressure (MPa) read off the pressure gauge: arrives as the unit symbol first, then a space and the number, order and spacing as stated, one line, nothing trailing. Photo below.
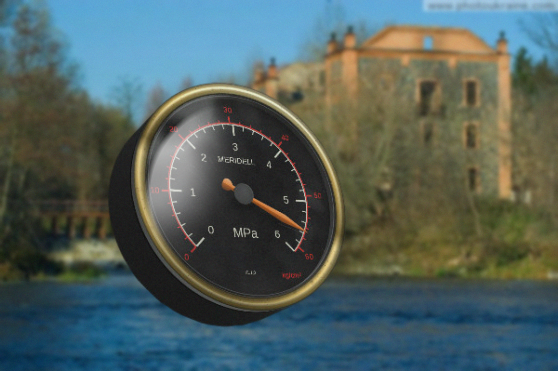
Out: MPa 5.6
